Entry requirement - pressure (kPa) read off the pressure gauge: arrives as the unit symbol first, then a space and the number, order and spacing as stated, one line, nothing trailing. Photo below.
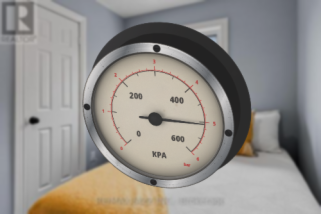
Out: kPa 500
